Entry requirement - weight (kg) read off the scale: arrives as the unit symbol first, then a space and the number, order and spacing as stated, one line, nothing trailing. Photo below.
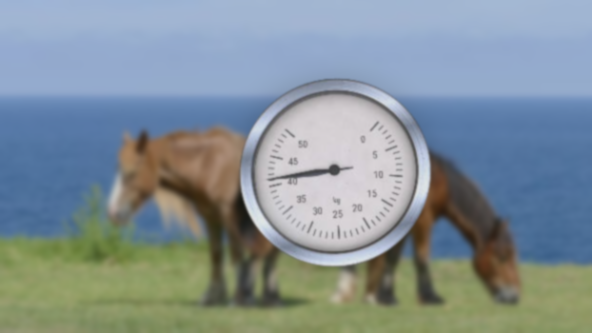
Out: kg 41
